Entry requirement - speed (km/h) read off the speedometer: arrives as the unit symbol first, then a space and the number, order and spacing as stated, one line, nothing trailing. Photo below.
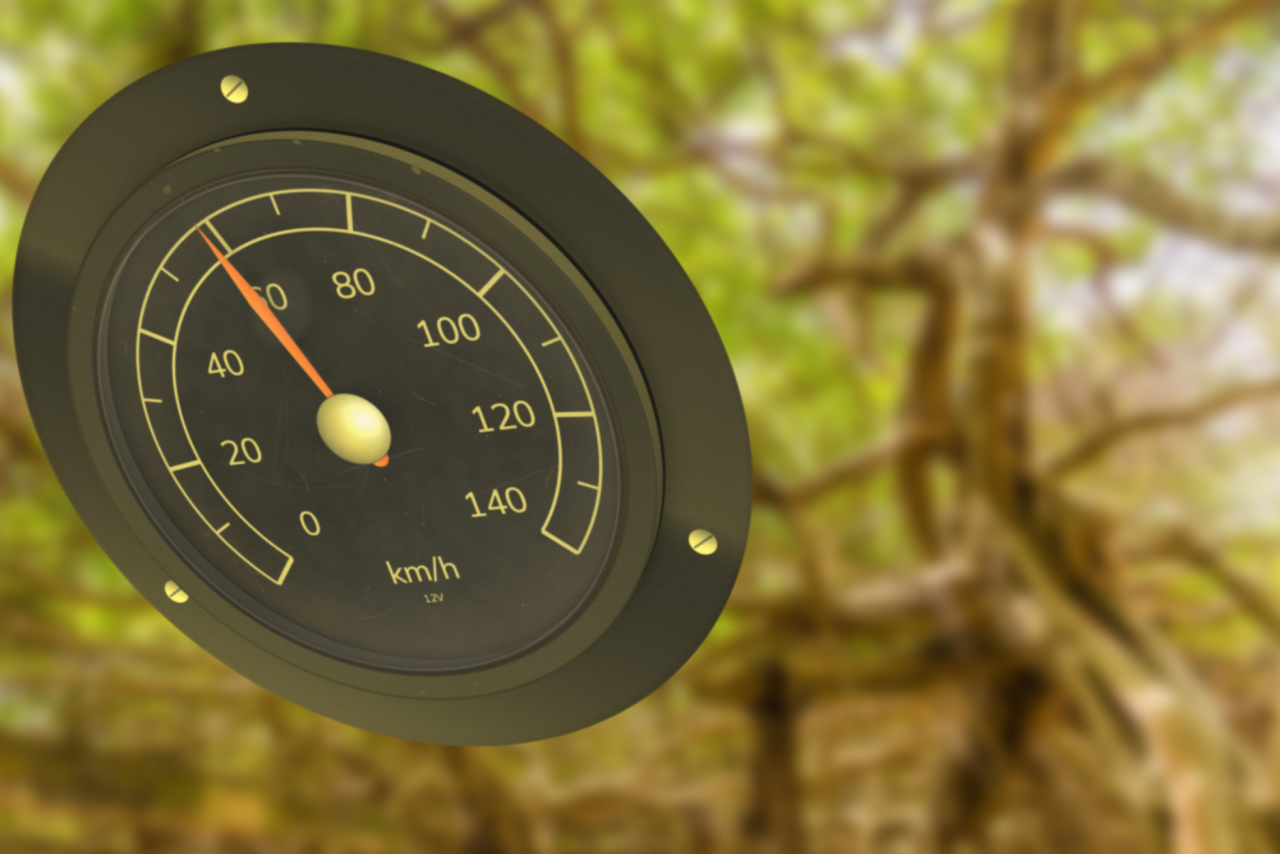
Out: km/h 60
